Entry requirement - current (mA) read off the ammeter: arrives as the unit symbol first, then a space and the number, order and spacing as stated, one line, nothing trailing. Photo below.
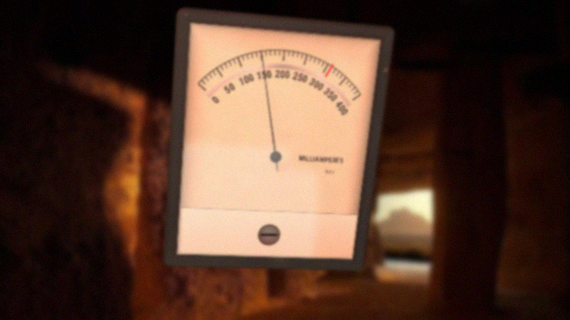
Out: mA 150
